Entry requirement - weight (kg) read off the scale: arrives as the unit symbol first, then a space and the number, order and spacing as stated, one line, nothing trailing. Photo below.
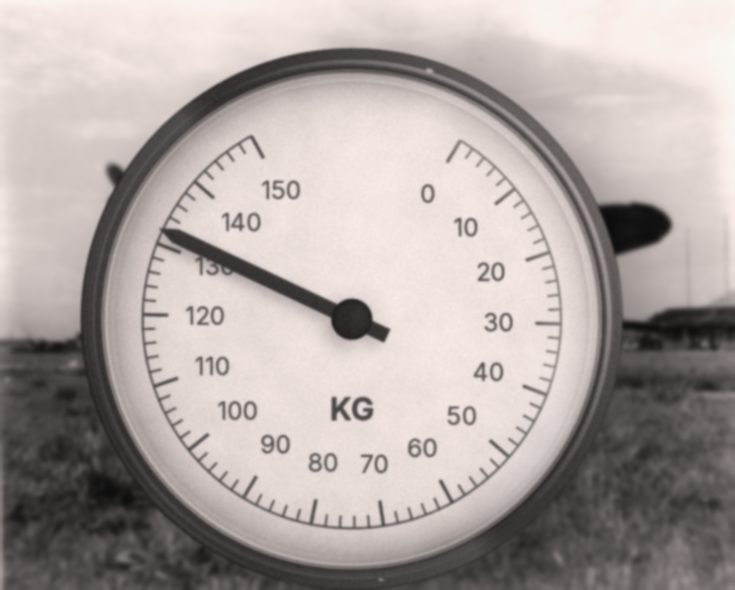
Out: kg 132
